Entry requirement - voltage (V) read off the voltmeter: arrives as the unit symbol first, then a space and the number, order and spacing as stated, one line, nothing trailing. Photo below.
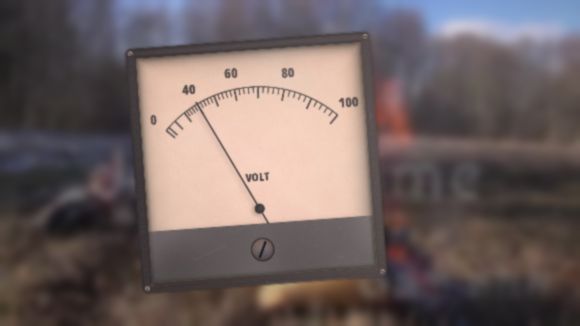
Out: V 40
